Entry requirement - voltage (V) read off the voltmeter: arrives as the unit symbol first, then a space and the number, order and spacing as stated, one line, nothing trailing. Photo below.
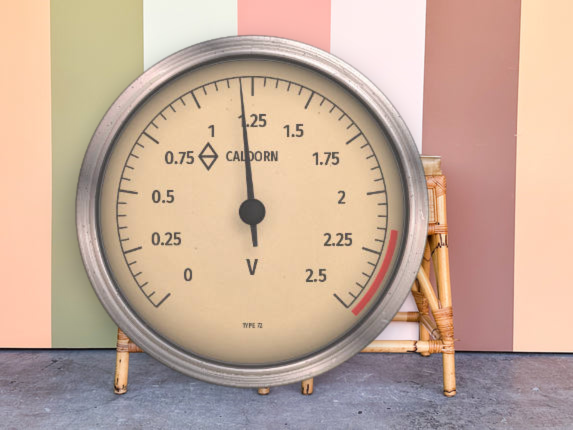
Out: V 1.2
